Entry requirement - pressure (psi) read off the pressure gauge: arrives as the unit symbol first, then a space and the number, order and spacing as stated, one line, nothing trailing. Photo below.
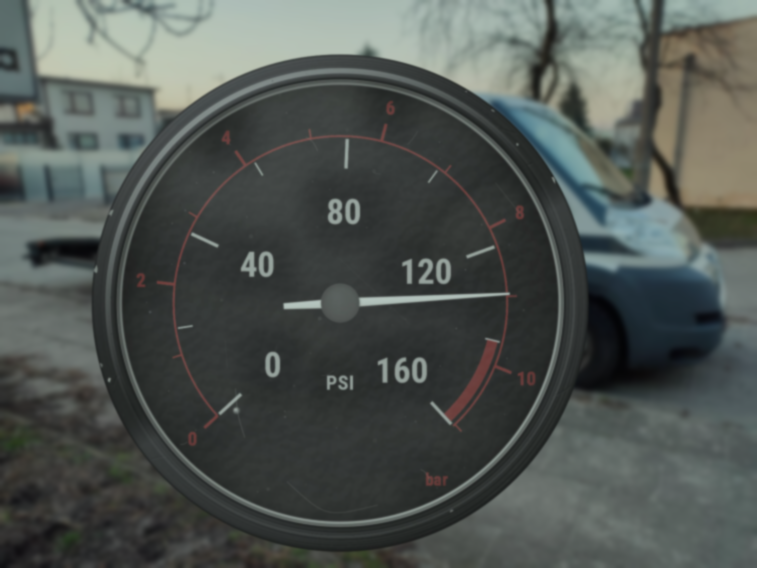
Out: psi 130
